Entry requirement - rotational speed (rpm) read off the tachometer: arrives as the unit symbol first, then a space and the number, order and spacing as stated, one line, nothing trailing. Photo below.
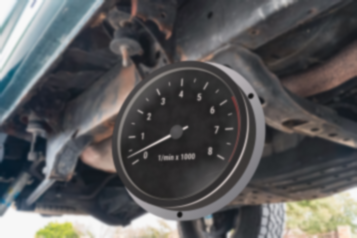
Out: rpm 250
